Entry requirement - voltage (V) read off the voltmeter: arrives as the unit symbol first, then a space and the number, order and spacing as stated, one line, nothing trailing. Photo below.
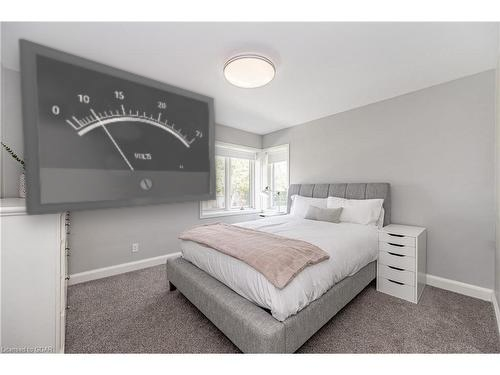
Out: V 10
